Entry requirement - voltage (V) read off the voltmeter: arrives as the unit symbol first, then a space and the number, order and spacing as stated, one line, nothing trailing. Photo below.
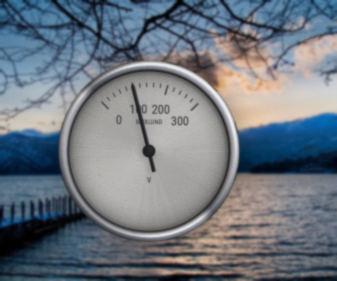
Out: V 100
